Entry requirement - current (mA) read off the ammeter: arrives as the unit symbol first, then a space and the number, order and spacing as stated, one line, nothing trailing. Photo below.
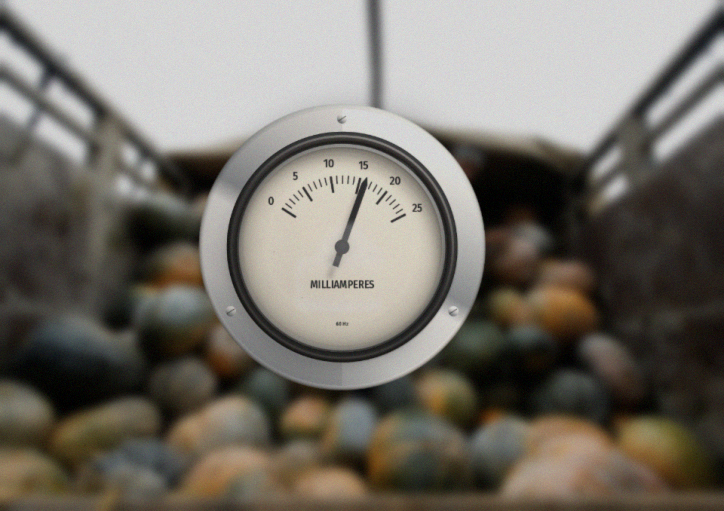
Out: mA 16
